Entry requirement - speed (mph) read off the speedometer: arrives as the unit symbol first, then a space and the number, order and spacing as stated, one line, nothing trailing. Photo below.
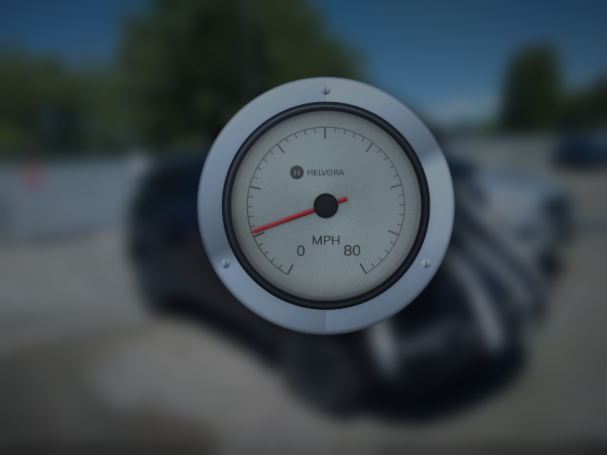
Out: mph 11
